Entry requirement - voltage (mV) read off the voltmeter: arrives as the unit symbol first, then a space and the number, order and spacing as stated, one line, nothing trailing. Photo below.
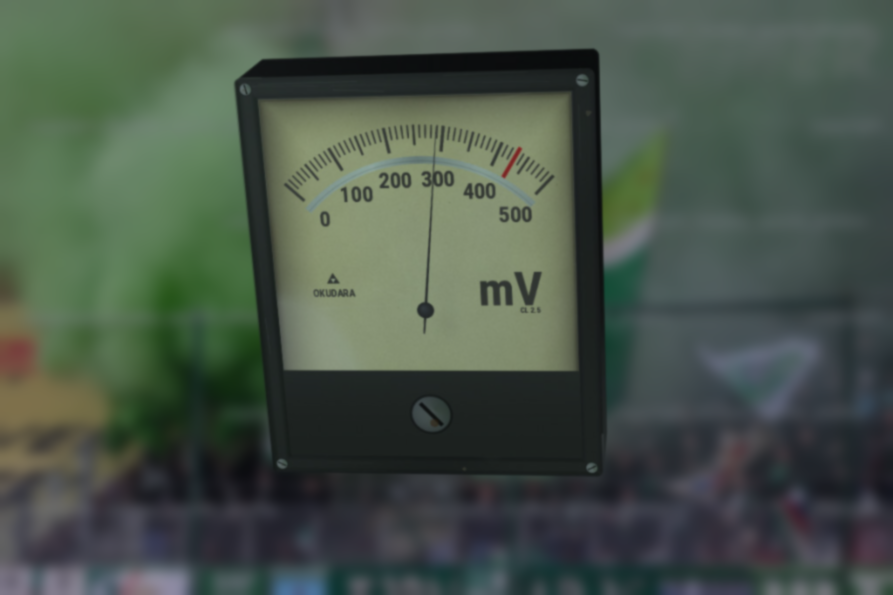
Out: mV 290
